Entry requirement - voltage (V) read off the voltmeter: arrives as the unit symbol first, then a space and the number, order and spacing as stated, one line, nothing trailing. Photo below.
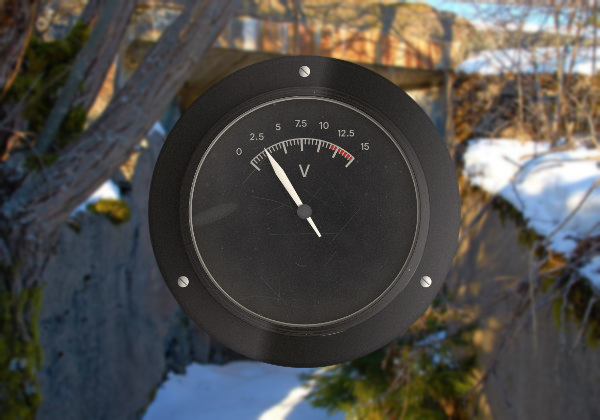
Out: V 2.5
